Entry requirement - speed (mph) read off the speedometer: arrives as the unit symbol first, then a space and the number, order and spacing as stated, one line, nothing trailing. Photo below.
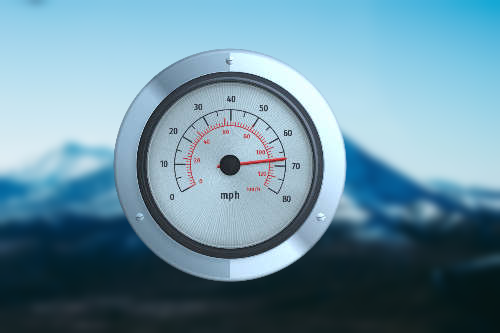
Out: mph 67.5
